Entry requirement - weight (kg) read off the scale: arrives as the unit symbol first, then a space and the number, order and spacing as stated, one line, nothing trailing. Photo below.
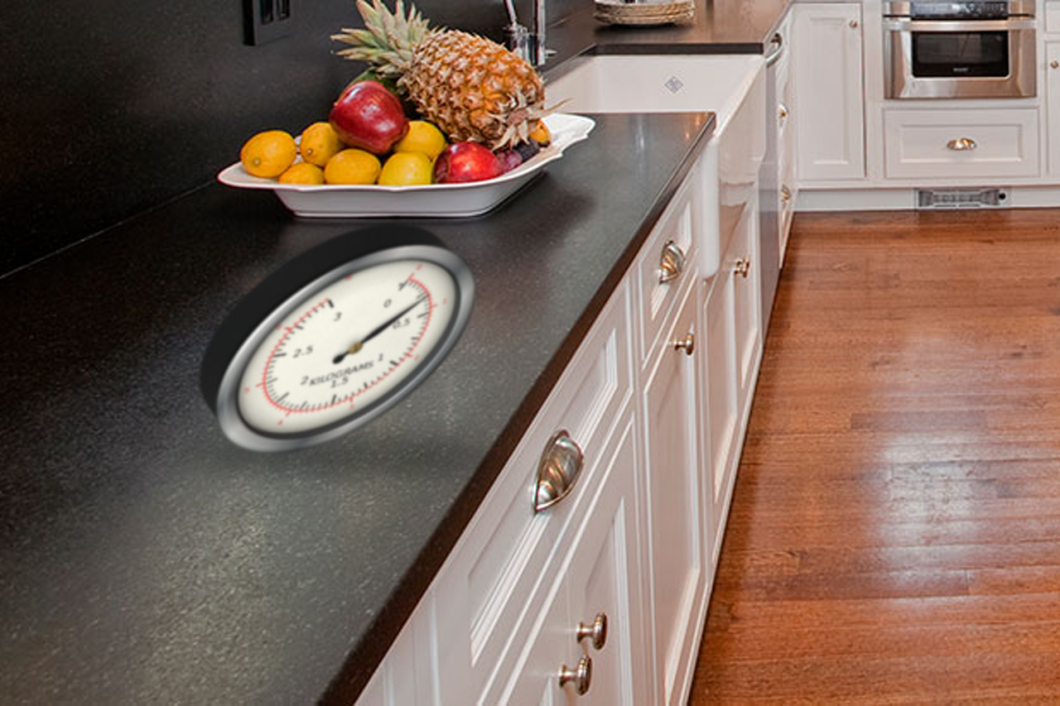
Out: kg 0.25
